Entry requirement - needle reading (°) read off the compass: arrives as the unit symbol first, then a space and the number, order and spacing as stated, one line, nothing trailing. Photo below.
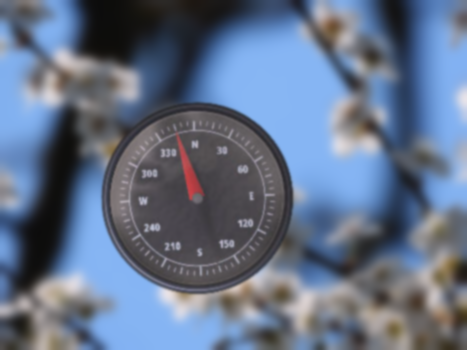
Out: ° 345
